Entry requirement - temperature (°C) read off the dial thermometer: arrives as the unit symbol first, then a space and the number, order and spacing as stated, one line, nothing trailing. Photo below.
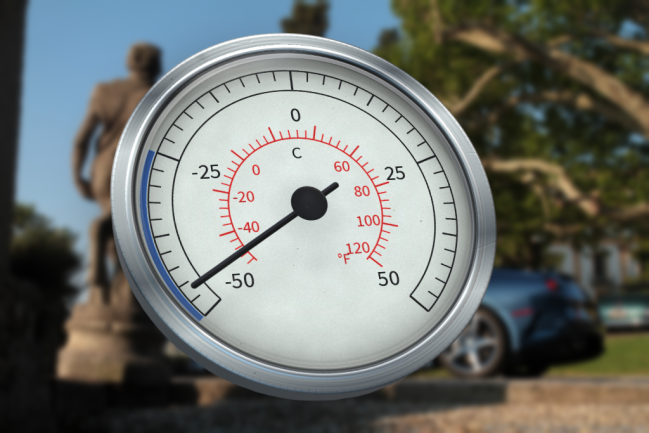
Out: °C -46.25
